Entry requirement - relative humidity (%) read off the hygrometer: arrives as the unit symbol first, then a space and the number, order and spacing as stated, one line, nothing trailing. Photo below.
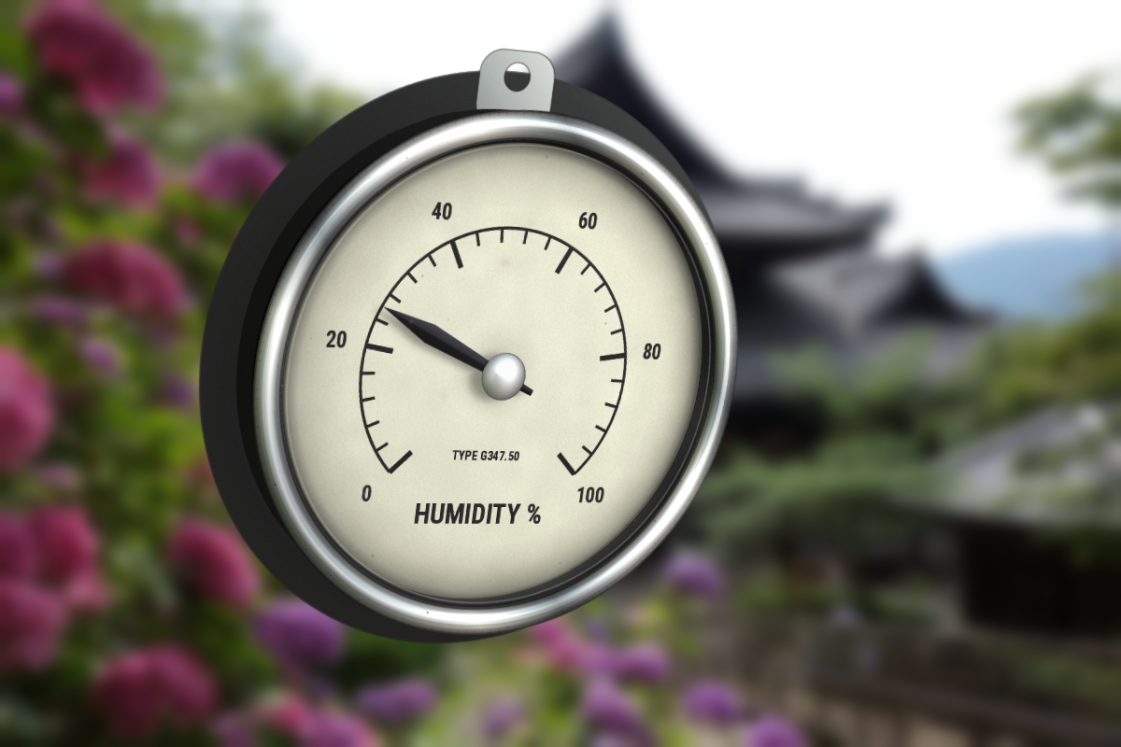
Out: % 26
